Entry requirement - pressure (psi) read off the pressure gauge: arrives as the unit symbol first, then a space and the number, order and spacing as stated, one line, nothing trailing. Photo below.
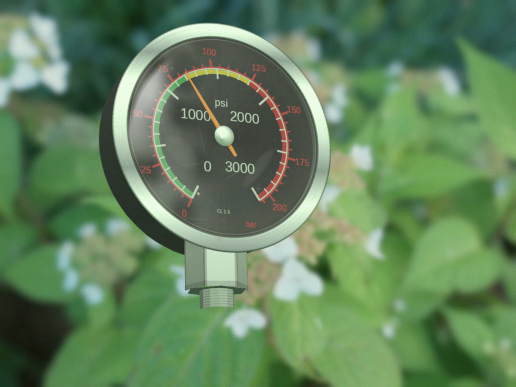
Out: psi 1200
